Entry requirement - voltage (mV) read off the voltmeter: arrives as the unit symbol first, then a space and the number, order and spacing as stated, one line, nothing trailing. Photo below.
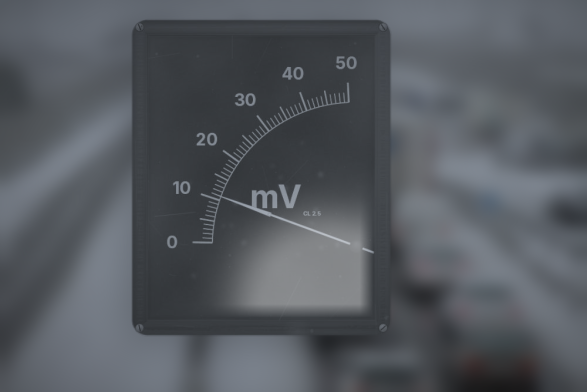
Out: mV 11
